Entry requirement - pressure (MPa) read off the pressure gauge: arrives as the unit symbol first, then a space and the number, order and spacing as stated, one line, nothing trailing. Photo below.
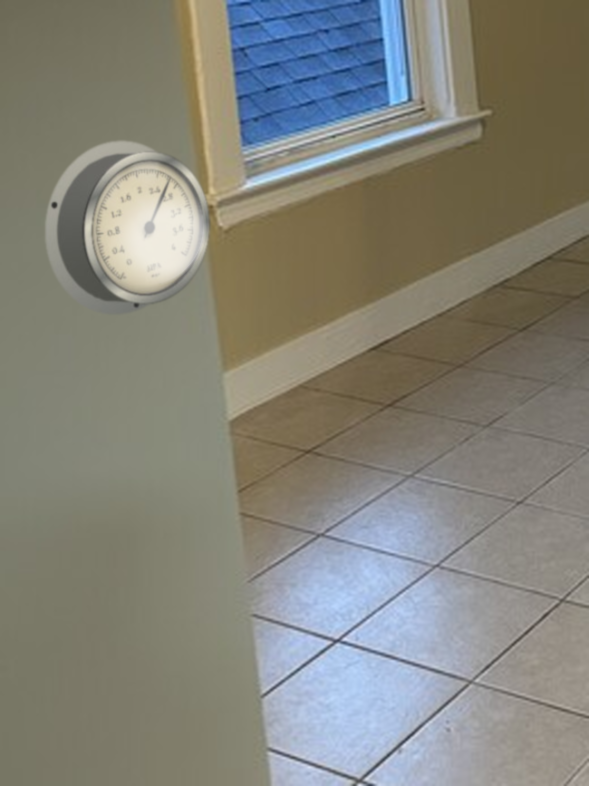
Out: MPa 2.6
